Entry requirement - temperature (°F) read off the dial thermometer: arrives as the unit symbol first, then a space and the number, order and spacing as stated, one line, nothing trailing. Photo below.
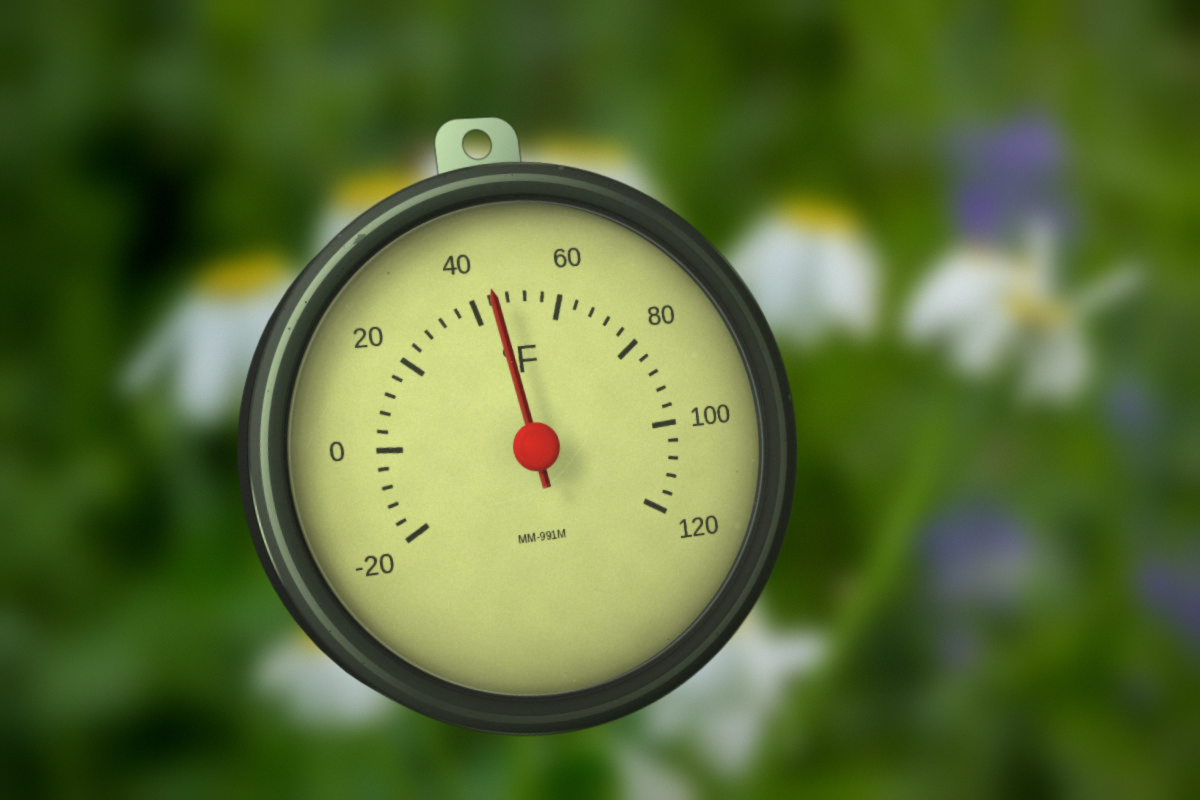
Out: °F 44
